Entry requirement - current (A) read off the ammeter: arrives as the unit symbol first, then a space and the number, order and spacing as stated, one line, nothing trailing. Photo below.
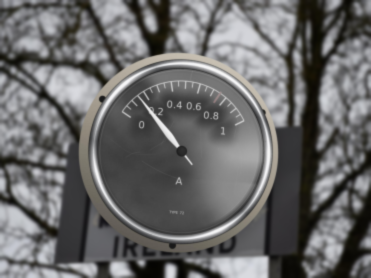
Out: A 0.15
